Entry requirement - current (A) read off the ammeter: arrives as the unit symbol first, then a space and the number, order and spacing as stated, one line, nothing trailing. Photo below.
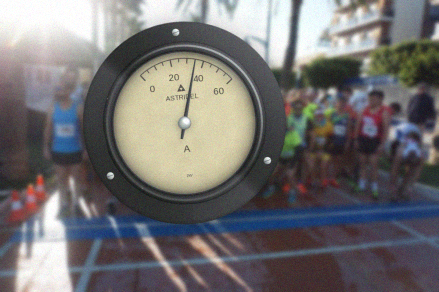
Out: A 35
